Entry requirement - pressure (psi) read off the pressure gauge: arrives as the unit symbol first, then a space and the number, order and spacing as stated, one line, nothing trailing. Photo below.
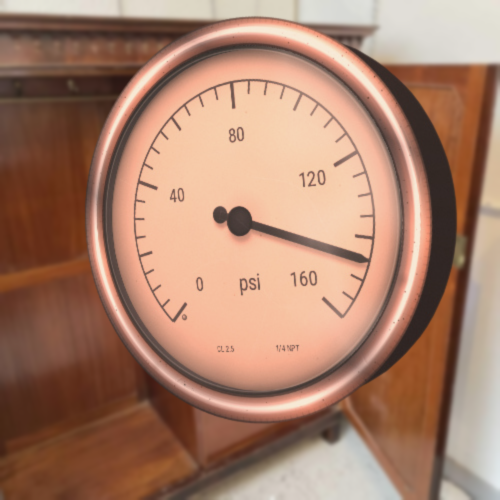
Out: psi 145
